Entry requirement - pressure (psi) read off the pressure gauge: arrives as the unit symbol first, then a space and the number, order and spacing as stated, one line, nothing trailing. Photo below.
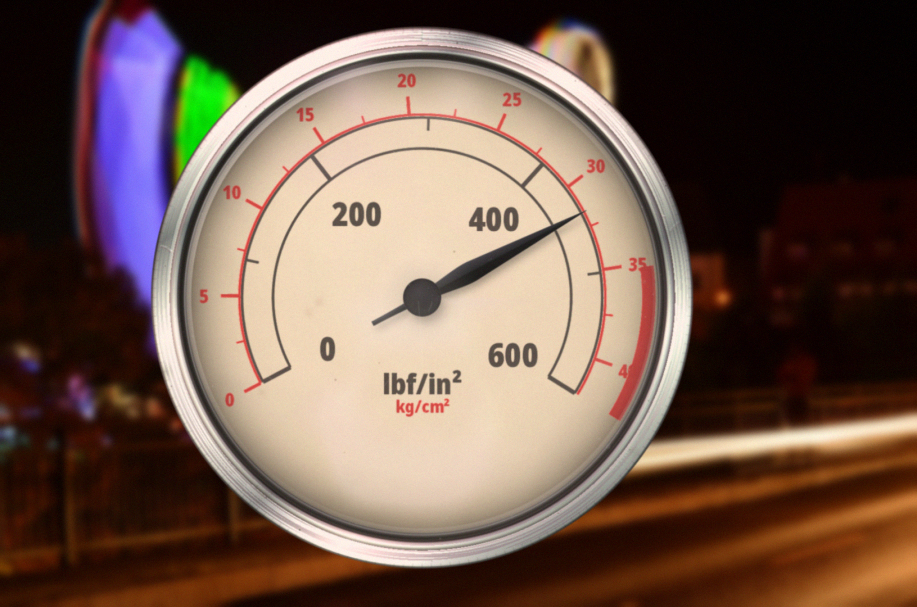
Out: psi 450
